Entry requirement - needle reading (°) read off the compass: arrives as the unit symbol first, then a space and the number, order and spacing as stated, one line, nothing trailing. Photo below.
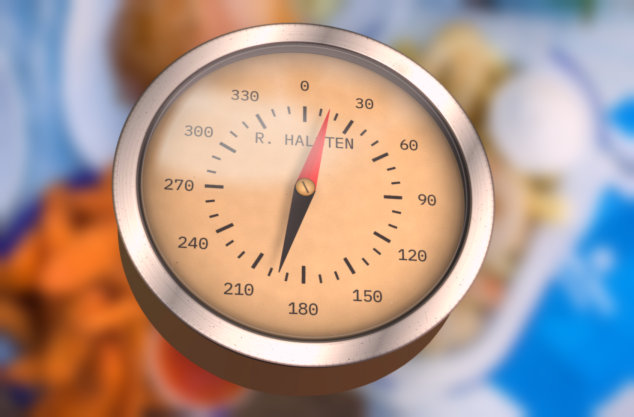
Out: ° 15
